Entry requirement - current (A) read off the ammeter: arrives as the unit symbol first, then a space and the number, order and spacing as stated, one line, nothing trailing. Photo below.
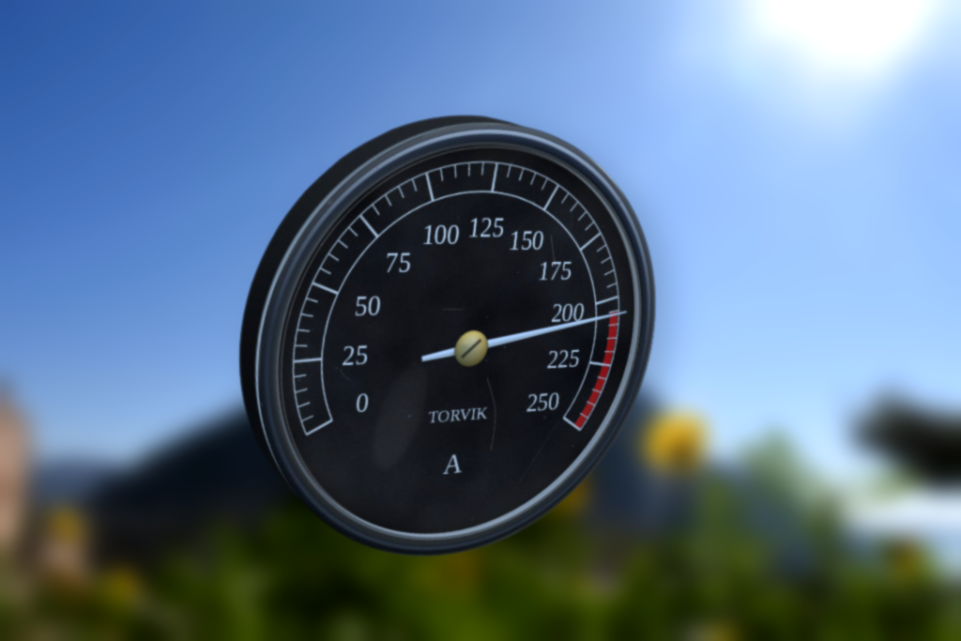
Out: A 205
